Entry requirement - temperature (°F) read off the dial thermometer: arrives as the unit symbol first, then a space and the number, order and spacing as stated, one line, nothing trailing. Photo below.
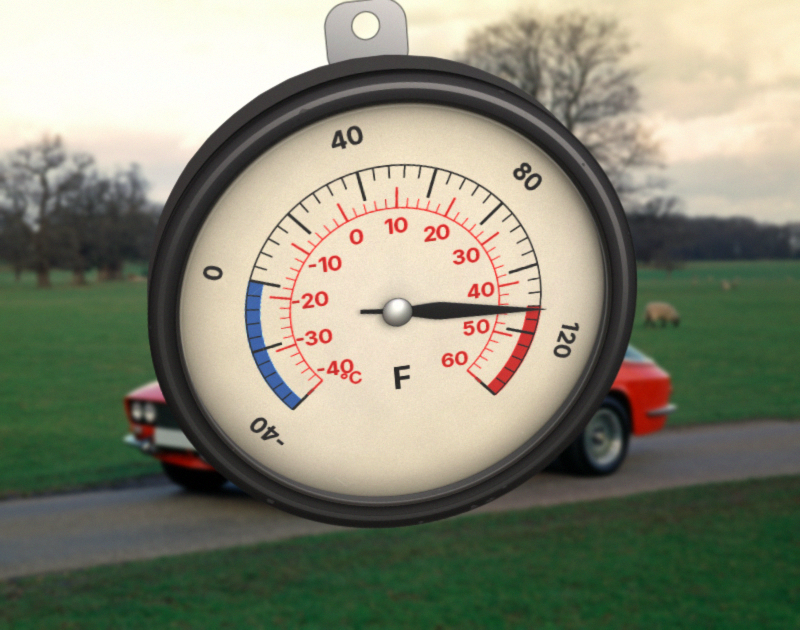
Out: °F 112
